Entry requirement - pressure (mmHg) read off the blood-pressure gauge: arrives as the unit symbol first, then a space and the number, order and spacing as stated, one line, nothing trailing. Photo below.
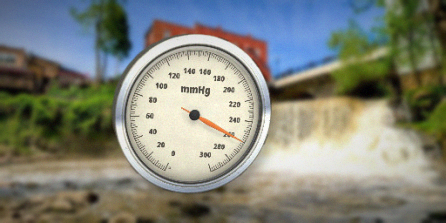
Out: mmHg 260
